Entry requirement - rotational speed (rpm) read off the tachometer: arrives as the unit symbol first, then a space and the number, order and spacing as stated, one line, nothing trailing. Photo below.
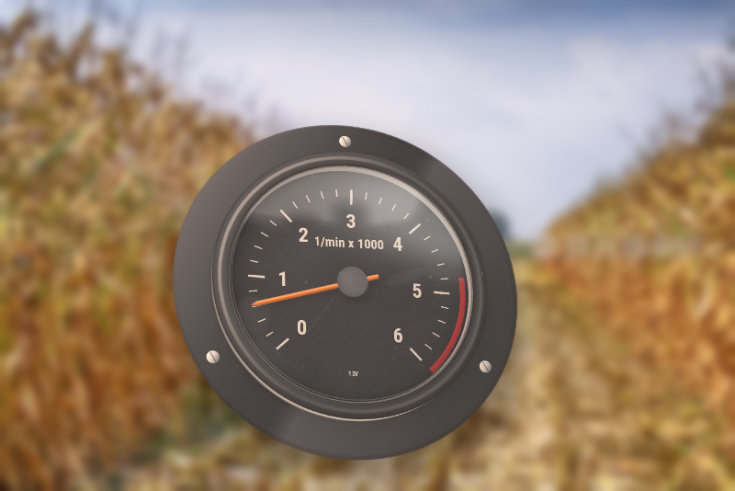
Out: rpm 600
